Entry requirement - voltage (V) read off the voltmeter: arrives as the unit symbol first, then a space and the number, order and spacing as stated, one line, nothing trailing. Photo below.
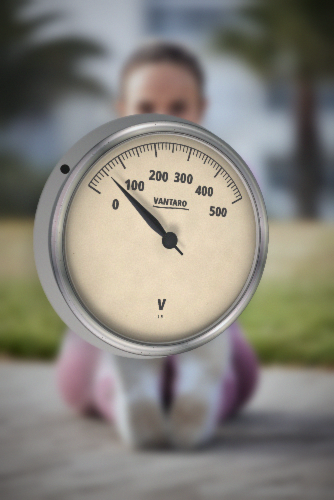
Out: V 50
